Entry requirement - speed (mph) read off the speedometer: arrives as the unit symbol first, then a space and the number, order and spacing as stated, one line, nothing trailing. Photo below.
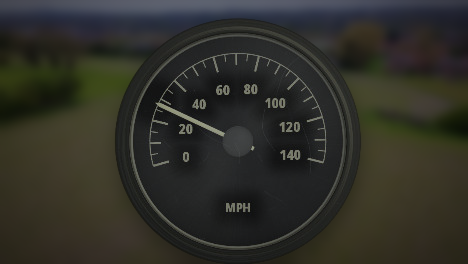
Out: mph 27.5
